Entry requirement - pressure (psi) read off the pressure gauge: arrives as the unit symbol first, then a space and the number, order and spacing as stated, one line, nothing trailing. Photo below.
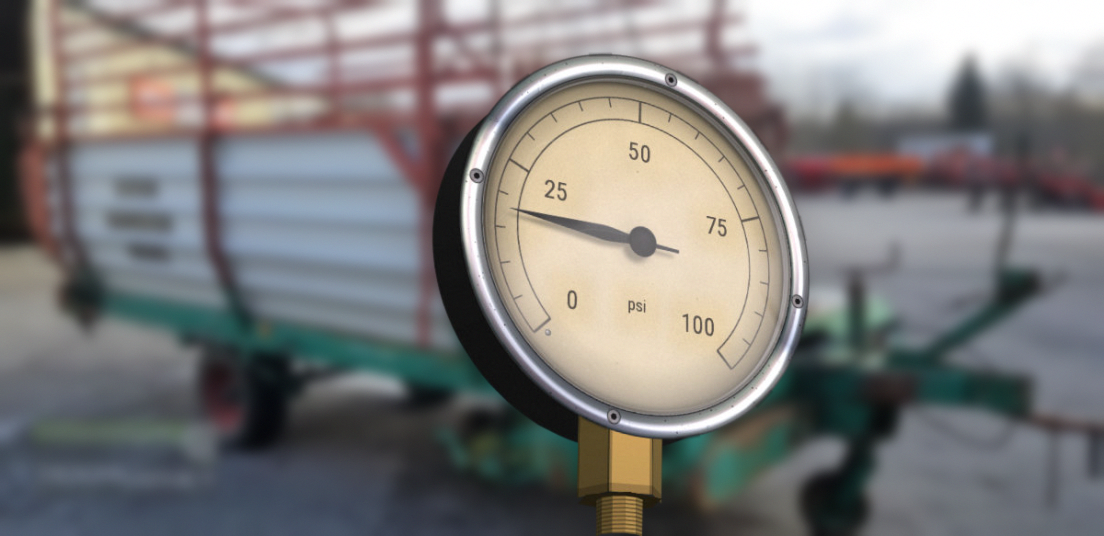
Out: psi 17.5
